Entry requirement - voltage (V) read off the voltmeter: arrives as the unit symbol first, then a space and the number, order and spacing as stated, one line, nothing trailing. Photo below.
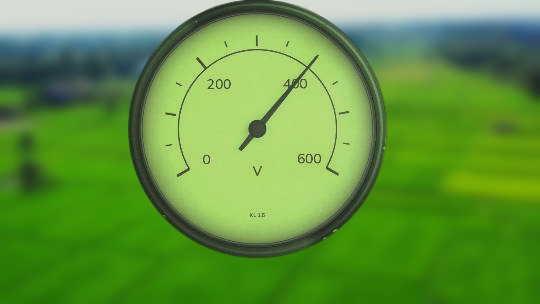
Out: V 400
